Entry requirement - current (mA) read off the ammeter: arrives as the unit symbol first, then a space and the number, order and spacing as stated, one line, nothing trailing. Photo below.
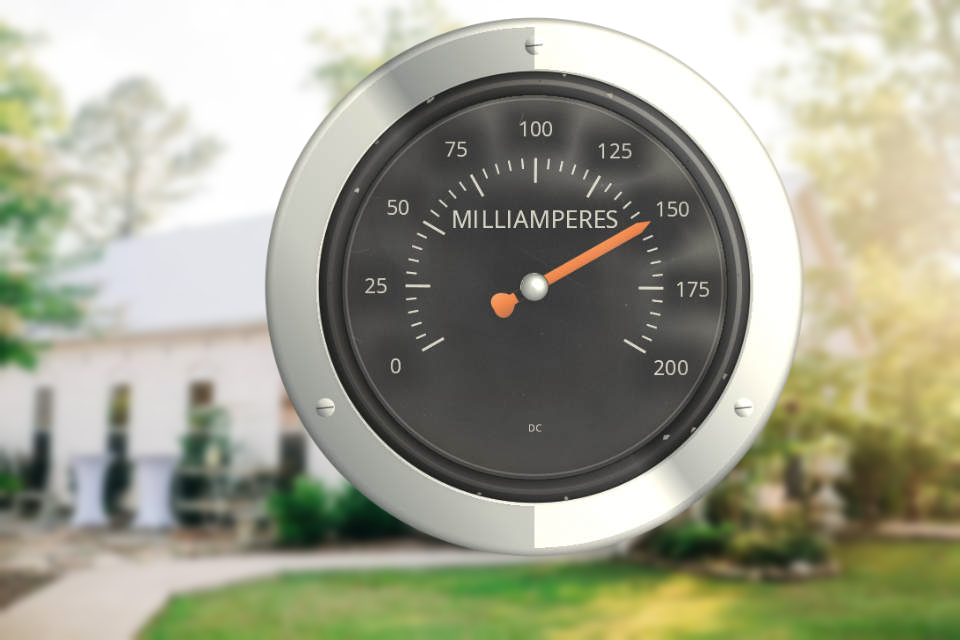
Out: mA 150
